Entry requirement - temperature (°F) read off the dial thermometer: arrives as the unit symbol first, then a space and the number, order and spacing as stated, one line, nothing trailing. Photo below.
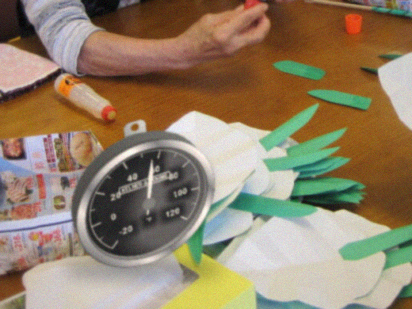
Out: °F 55
